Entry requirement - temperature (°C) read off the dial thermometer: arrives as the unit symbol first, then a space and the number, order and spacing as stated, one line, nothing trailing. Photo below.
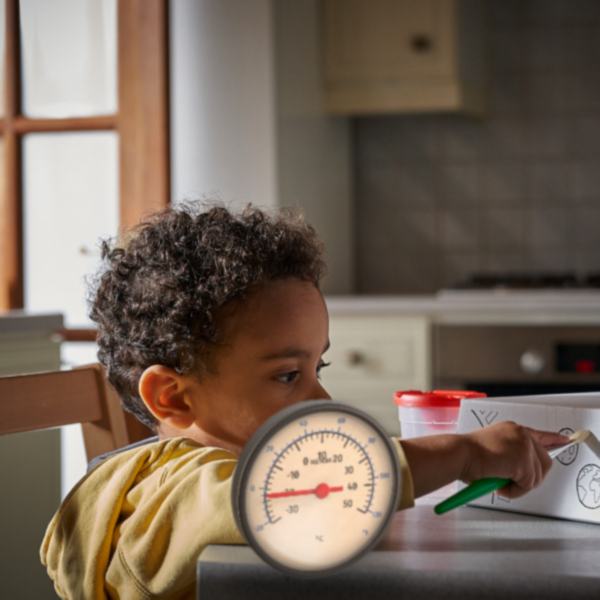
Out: °C -20
